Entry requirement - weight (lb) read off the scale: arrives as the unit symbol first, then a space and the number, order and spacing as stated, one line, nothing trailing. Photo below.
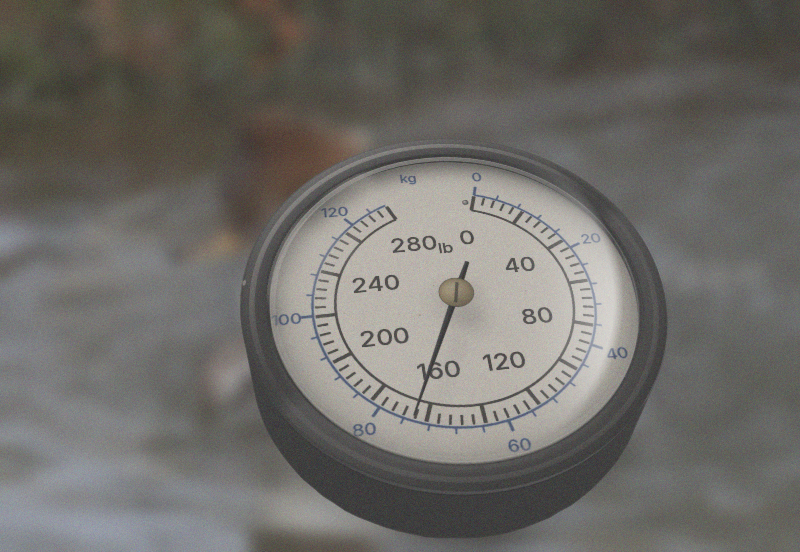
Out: lb 164
